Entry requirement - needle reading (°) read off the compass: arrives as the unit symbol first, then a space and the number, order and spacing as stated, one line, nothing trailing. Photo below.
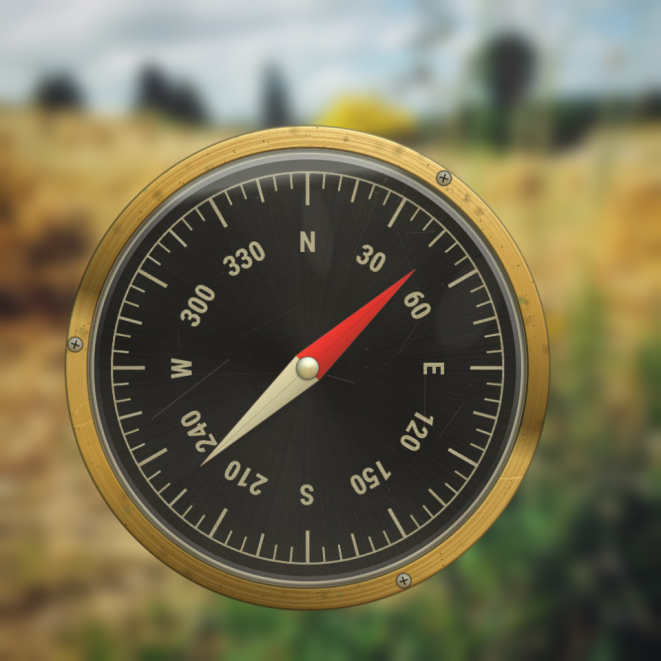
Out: ° 47.5
